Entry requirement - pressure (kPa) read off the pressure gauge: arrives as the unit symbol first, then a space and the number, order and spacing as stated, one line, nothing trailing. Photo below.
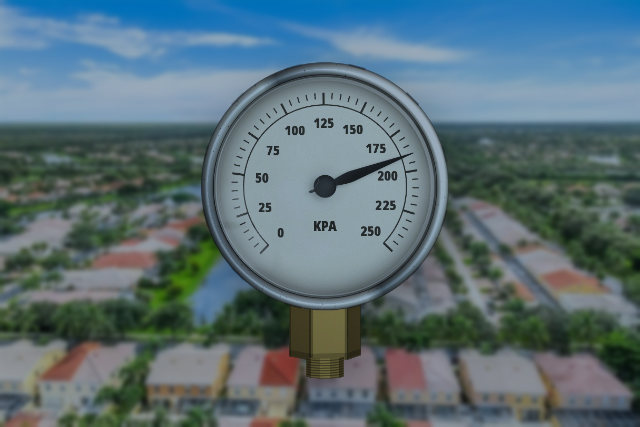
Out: kPa 190
